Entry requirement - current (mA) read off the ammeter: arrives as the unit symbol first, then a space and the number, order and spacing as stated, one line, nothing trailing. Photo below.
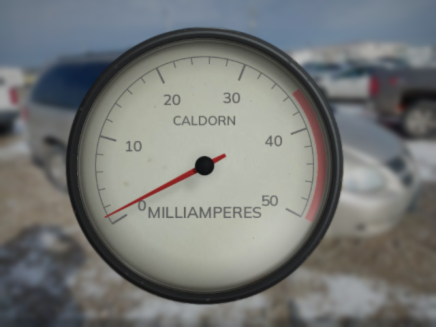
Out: mA 1
